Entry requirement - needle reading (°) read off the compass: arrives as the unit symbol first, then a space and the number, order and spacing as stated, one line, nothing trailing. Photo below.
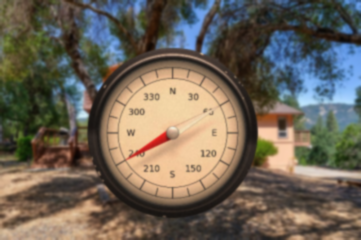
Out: ° 240
